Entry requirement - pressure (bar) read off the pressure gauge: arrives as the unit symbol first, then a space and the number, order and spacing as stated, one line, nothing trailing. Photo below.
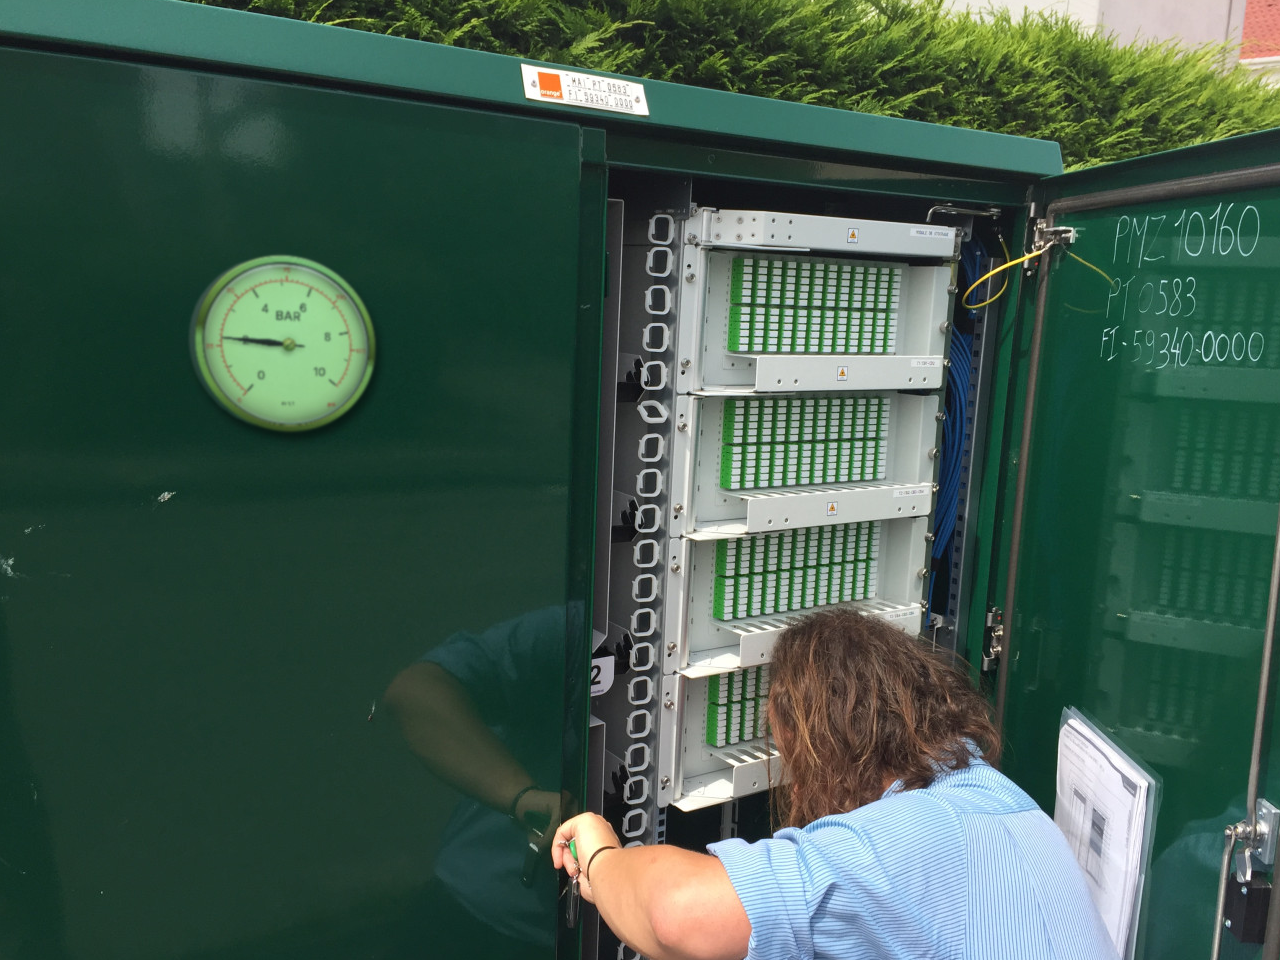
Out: bar 2
